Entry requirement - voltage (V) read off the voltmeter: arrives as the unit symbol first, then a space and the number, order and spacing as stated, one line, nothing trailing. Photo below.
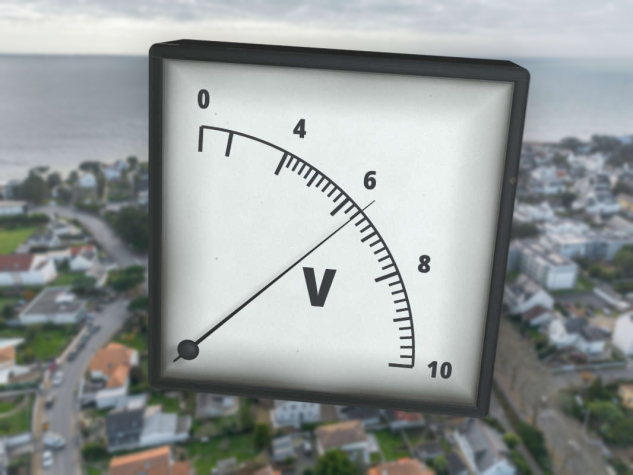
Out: V 6.4
